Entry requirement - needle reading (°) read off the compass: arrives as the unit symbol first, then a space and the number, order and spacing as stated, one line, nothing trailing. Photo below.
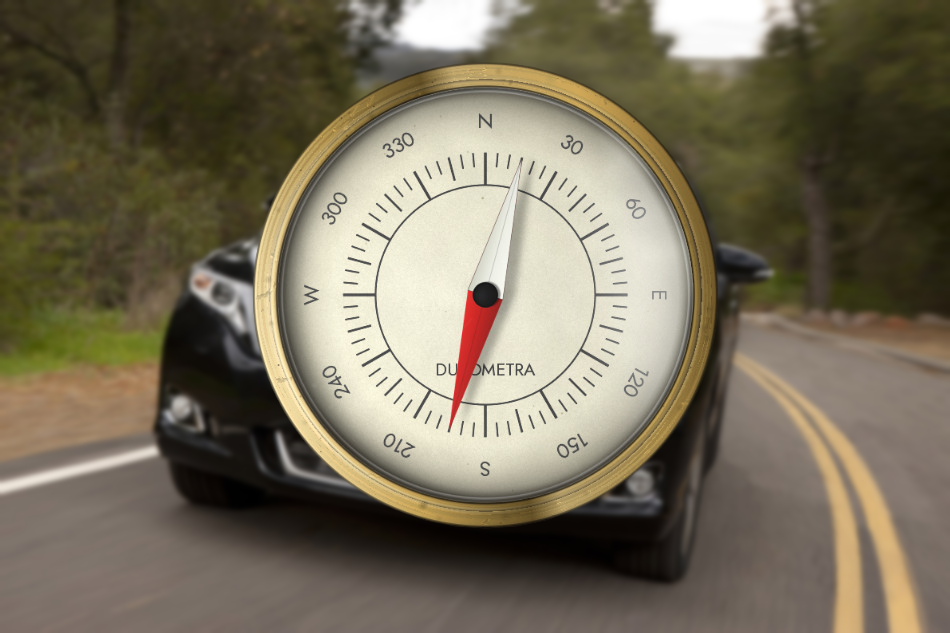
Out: ° 195
